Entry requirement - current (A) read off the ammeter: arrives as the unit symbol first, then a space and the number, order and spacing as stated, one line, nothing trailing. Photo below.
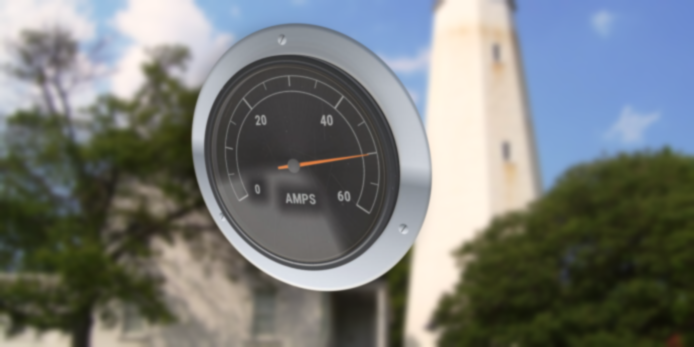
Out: A 50
